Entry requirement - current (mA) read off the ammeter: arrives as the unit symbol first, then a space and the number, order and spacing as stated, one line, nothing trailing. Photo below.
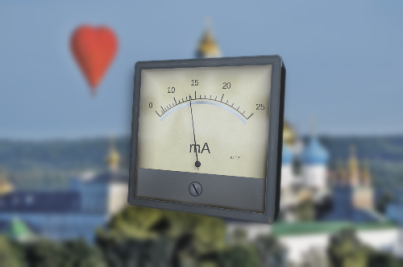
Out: mA 14
